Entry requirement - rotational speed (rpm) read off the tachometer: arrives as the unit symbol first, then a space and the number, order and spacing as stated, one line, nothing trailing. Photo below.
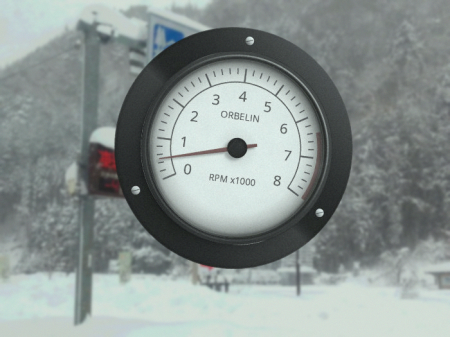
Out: rpm 500
